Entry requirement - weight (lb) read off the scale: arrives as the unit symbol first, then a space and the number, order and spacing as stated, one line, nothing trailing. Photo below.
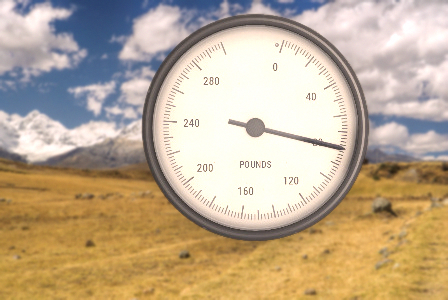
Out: lb 80
